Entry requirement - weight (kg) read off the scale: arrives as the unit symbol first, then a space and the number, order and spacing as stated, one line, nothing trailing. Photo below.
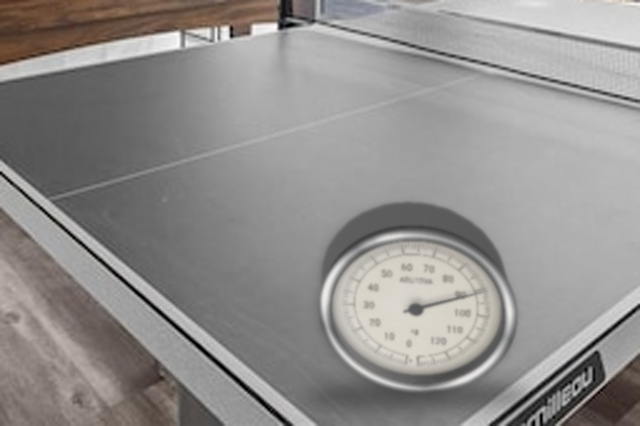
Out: kg 90
